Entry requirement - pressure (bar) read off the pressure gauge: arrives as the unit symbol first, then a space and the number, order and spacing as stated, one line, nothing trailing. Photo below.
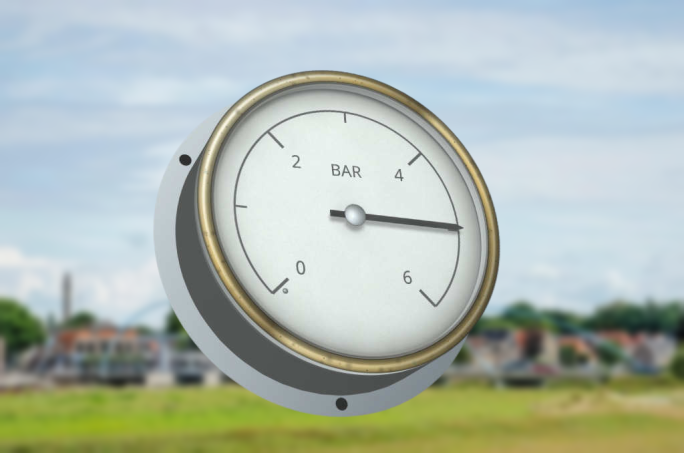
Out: bar 5
